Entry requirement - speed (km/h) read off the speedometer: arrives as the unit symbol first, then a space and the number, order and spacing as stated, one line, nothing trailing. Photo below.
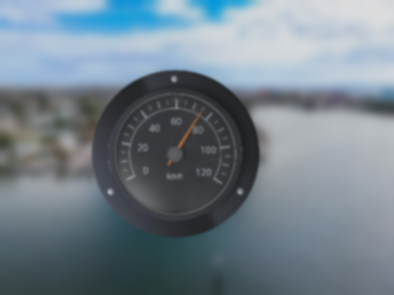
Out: km/h 75
